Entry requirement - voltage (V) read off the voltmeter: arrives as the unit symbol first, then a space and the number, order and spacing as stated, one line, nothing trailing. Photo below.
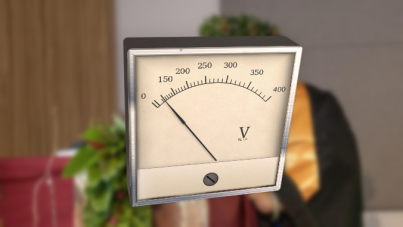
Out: V 100
